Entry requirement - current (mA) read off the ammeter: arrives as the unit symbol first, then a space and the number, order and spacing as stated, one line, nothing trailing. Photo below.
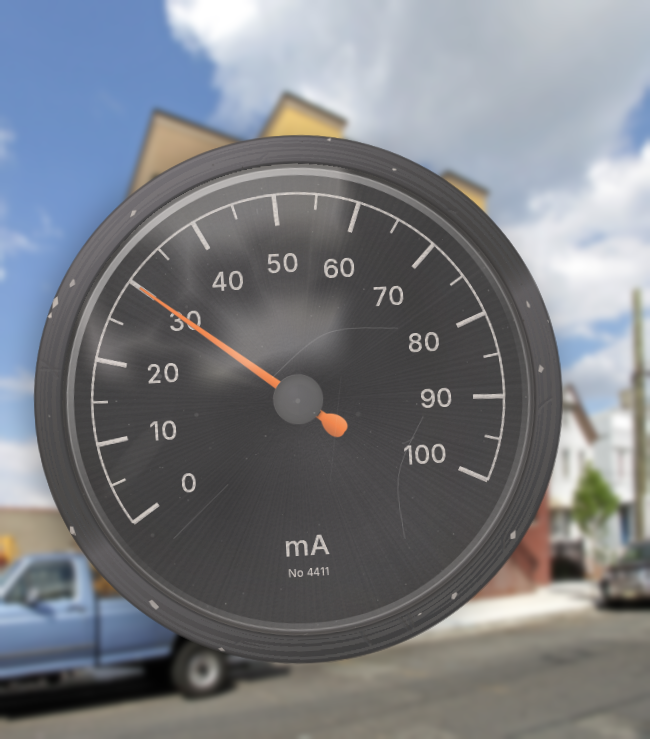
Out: mA 30
